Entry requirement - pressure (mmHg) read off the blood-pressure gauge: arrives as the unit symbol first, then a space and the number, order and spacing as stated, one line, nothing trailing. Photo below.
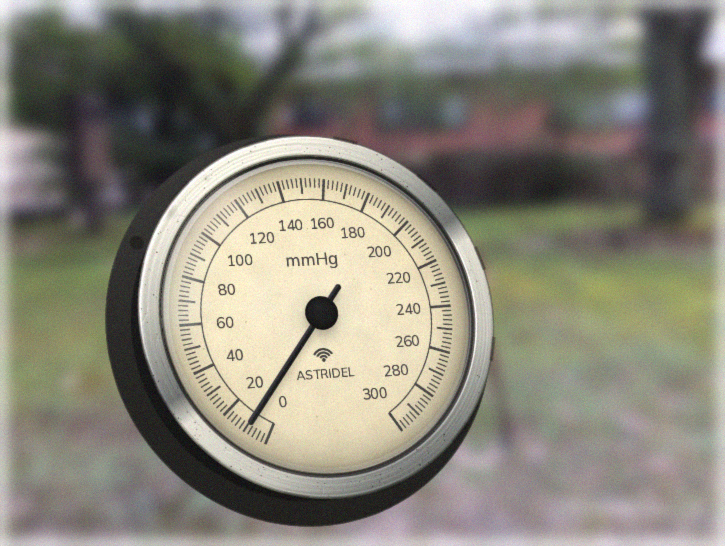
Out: mmHg 10
